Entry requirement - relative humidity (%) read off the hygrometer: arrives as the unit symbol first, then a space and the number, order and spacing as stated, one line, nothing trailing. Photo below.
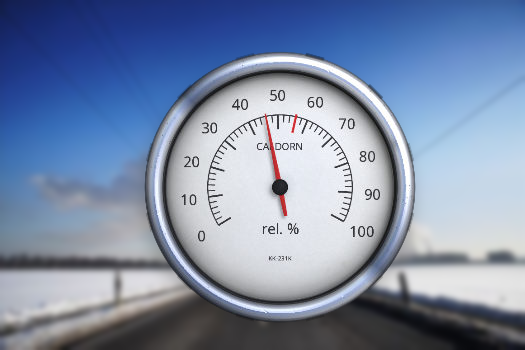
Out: % 46
